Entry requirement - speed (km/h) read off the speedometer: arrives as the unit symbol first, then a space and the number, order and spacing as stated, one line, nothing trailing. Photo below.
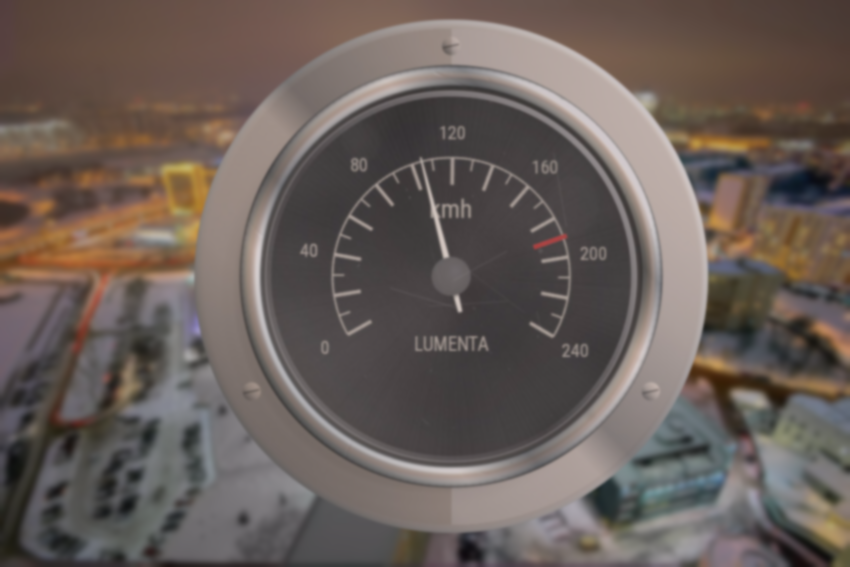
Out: km/h 105
